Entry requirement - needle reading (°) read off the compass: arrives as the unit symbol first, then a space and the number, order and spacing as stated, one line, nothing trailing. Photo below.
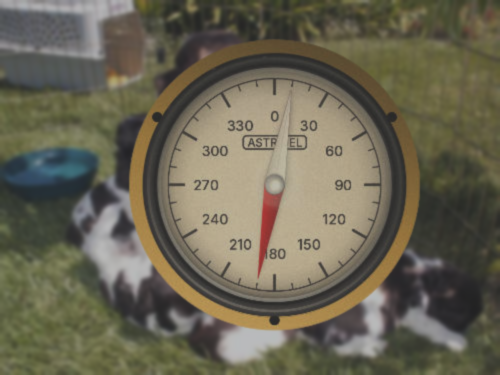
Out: ° 190
